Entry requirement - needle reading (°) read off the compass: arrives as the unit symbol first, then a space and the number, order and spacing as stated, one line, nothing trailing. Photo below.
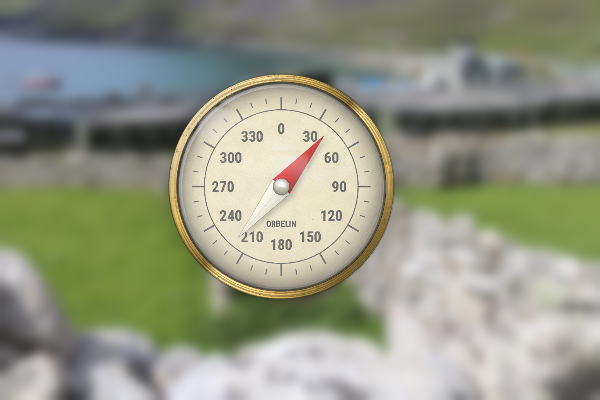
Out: ° 40
